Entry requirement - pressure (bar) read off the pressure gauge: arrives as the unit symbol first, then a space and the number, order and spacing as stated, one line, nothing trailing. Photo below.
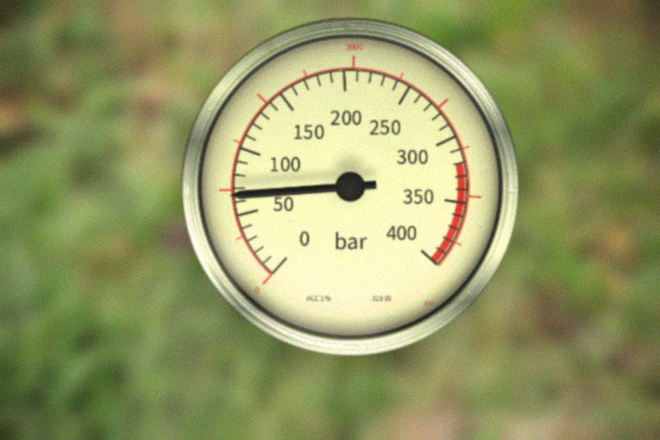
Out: bar 65
